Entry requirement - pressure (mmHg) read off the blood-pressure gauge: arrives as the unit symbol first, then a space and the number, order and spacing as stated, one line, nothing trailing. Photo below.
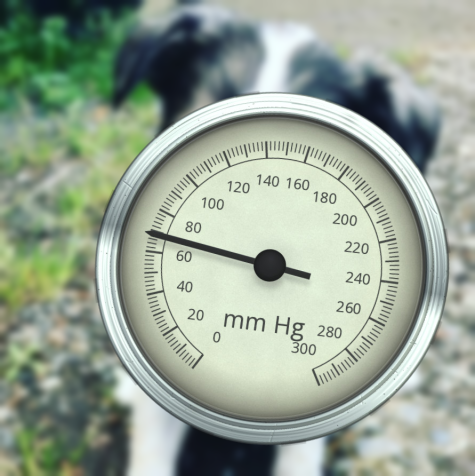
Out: mmHg 68
